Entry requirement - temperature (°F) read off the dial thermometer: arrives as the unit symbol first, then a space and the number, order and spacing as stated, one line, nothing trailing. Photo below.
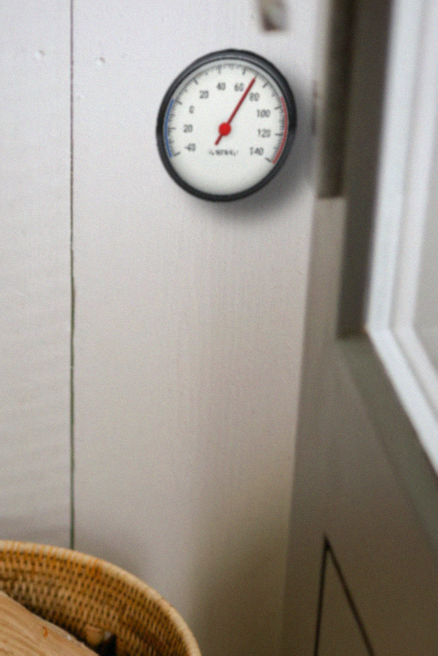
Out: °F 70
